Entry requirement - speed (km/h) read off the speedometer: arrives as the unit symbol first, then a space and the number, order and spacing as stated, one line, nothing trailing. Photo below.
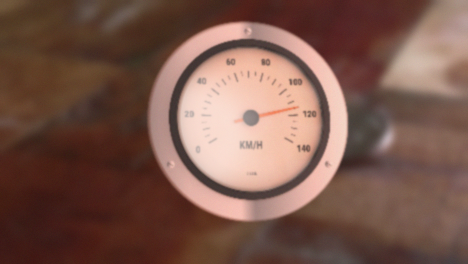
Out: km/h 115
